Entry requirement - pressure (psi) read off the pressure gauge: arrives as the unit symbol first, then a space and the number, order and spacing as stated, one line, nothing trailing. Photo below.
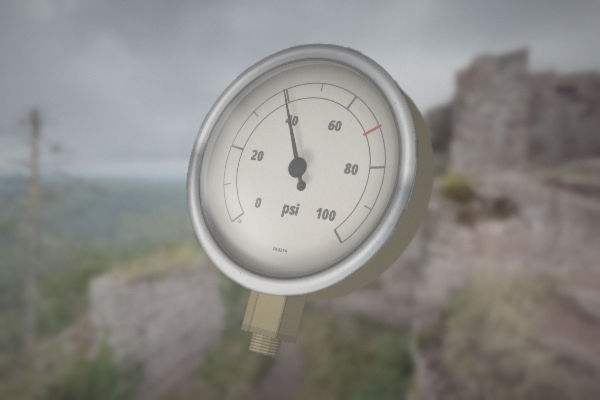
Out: psi 40
